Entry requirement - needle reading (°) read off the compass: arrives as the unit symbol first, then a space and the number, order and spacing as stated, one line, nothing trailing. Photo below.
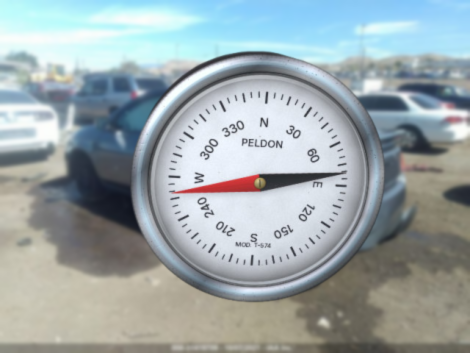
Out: ° 260
